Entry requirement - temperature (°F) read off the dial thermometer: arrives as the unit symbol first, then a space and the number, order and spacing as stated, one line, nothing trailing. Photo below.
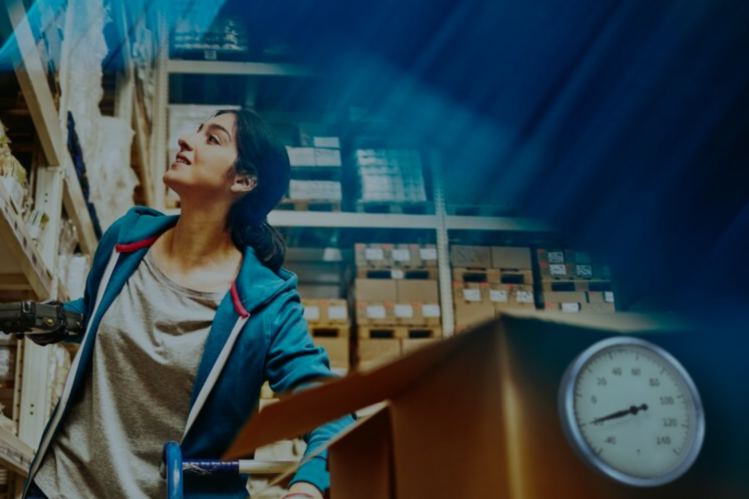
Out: °F -20
